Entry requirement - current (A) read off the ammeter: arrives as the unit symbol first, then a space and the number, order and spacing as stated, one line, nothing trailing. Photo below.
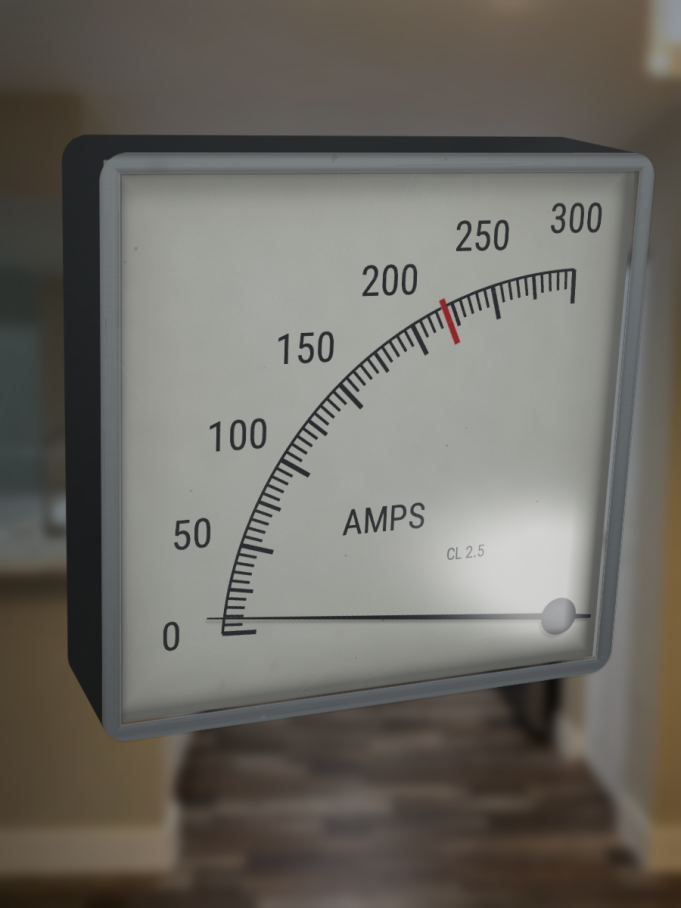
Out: A 10
